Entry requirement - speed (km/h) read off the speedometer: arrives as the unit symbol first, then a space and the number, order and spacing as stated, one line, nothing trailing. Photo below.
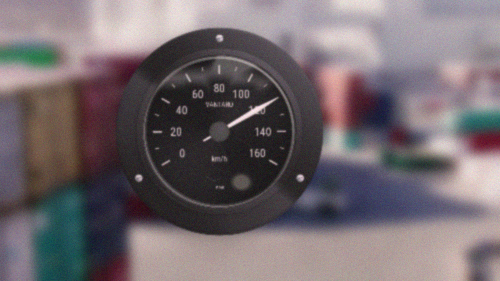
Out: km/h 120
